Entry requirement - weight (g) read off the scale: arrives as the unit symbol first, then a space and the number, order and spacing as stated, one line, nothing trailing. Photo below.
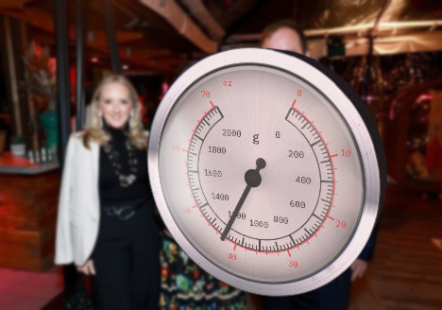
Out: g 1200
